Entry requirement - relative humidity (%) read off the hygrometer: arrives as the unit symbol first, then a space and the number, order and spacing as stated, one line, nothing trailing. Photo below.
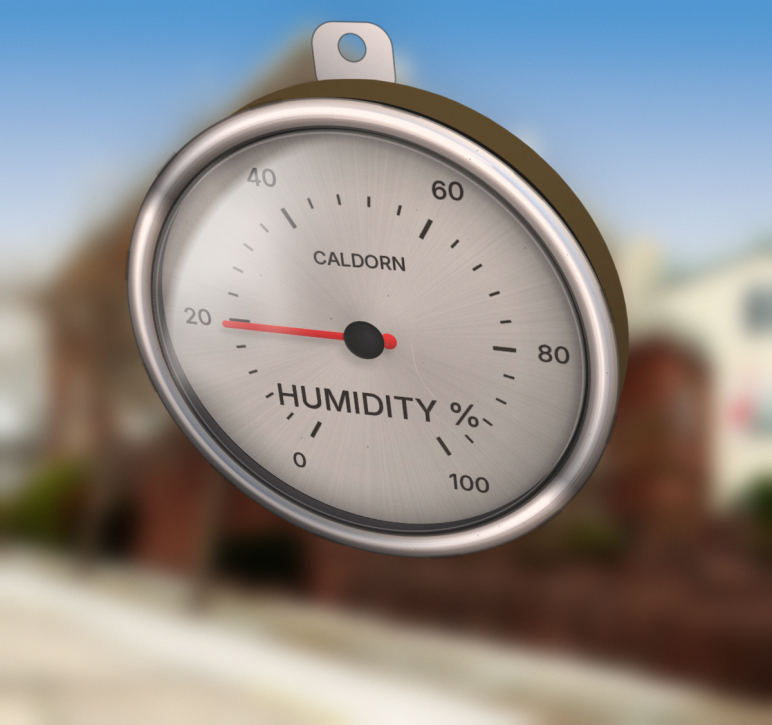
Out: % 20
